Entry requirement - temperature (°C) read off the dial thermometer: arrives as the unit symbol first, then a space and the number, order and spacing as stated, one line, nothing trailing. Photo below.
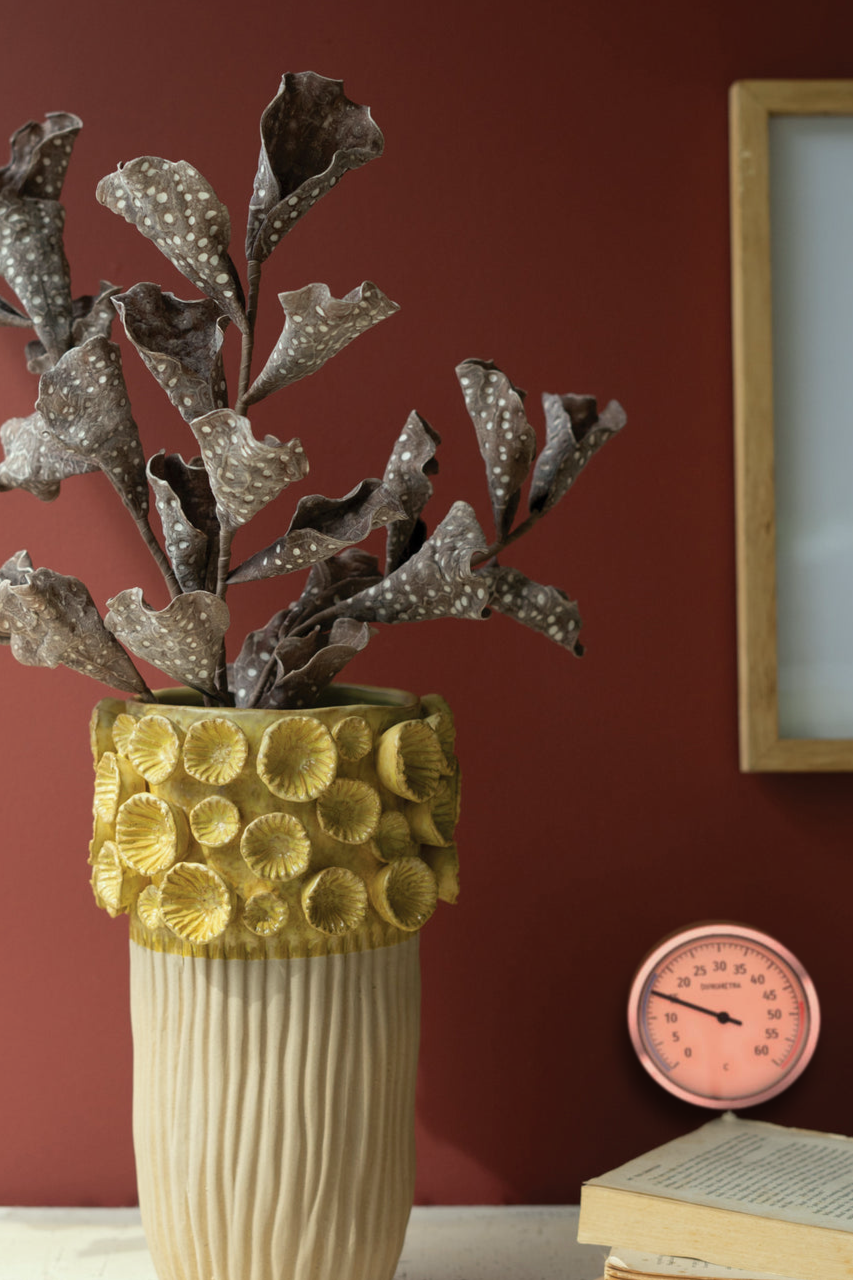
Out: °C 15
